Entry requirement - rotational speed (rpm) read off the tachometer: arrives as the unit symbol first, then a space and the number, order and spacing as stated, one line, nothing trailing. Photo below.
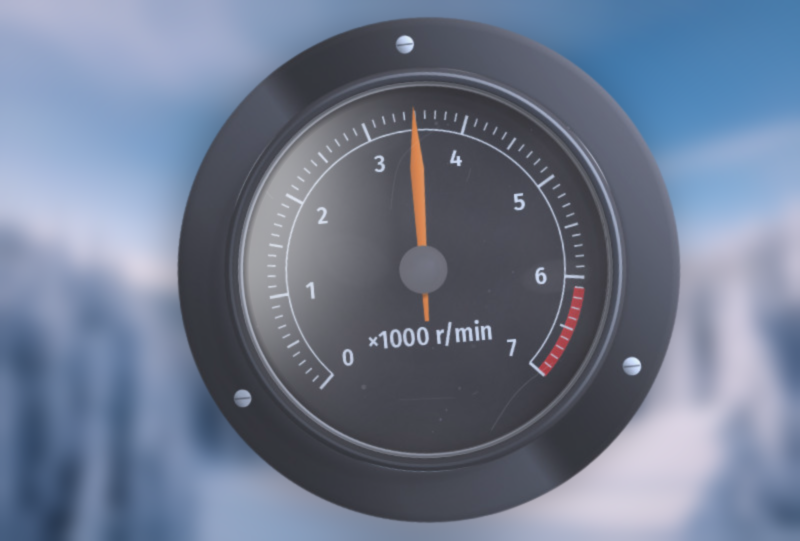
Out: rpm 3500
